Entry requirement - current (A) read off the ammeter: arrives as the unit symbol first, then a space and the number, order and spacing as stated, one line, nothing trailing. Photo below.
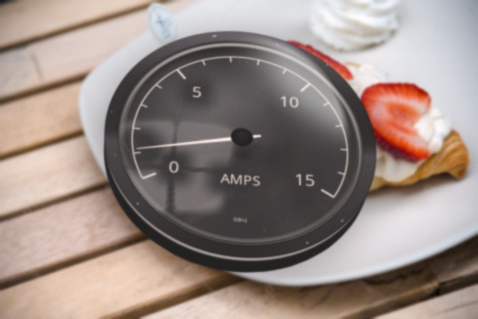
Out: A 1
